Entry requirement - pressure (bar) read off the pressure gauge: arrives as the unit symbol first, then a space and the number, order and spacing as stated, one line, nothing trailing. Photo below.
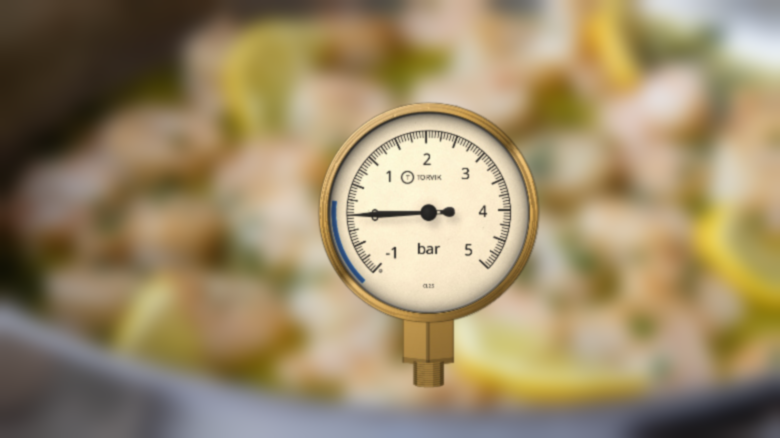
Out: bar 0
